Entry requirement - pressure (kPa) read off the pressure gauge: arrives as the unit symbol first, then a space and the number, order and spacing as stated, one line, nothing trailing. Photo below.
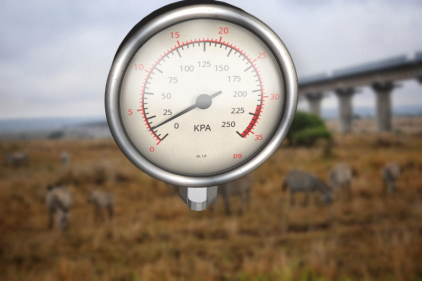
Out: kPa 15
